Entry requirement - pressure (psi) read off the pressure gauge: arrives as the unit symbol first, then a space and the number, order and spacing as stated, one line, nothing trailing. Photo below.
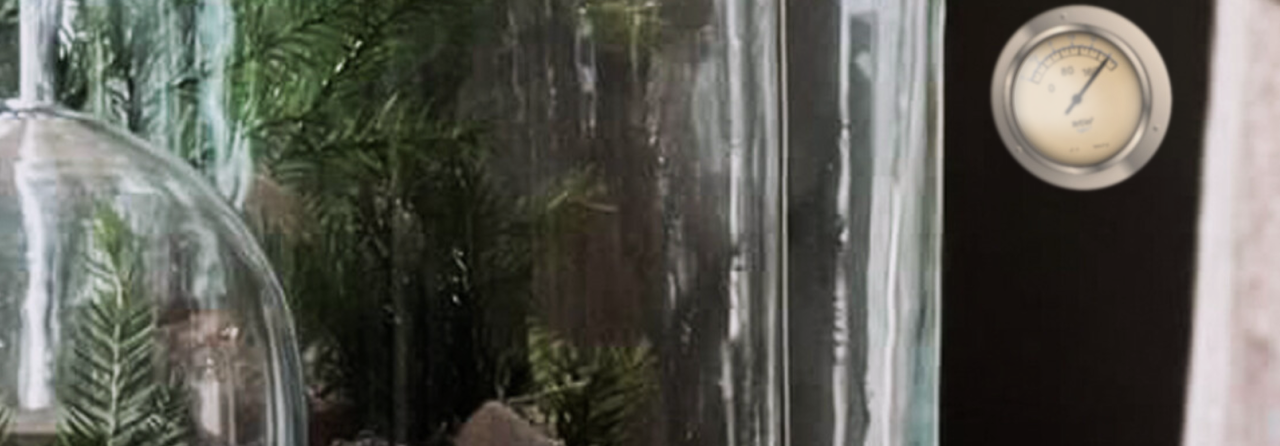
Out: psi 180
